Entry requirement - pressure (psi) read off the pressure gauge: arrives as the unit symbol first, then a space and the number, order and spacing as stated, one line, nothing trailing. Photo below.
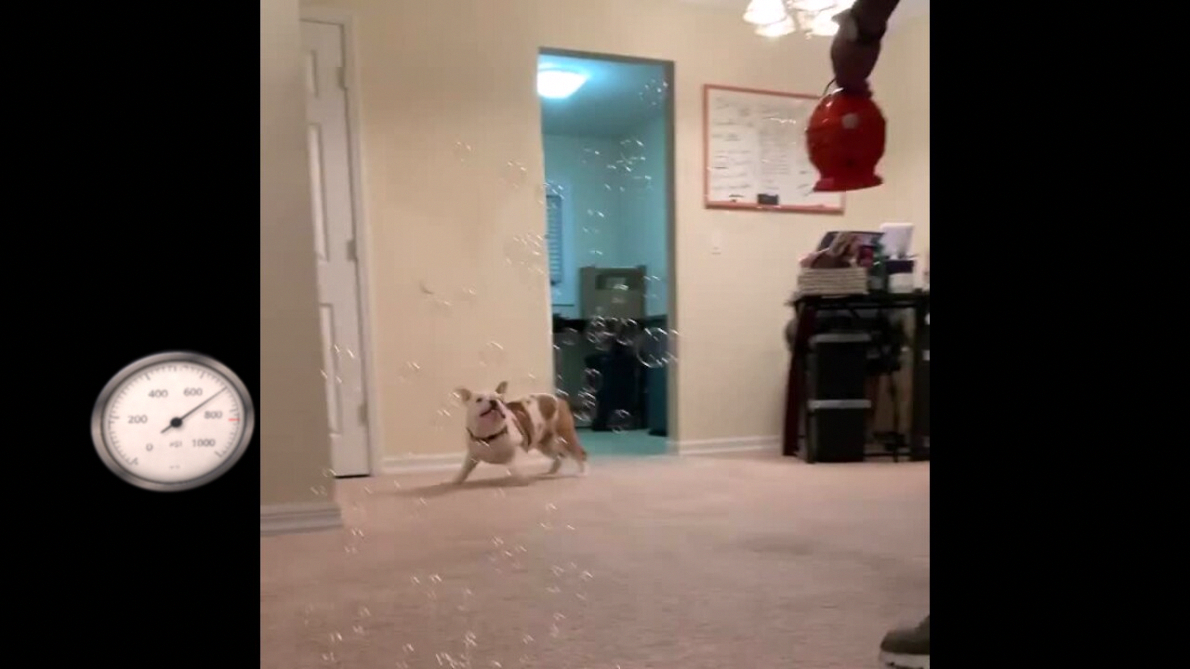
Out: psi 700
